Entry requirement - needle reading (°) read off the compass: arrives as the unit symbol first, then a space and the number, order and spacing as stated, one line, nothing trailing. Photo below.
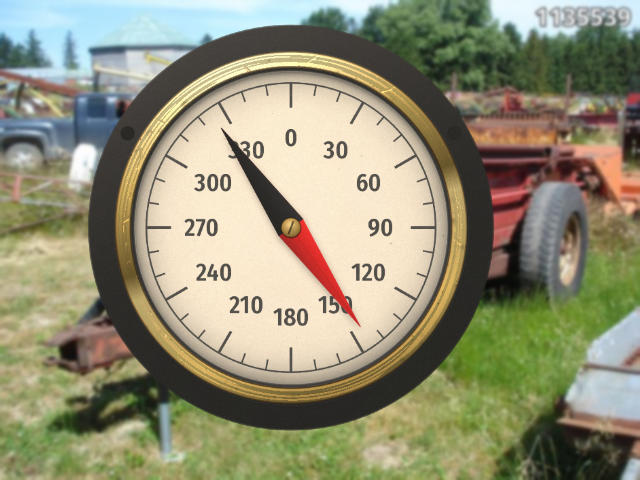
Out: ° 145
